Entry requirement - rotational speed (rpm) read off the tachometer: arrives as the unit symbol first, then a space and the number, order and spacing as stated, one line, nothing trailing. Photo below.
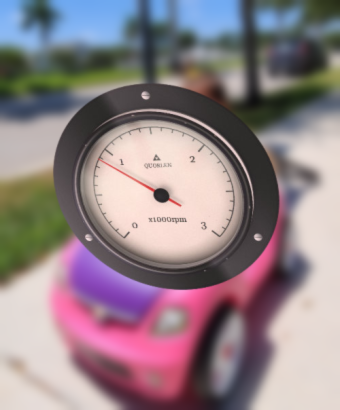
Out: rpm 900
